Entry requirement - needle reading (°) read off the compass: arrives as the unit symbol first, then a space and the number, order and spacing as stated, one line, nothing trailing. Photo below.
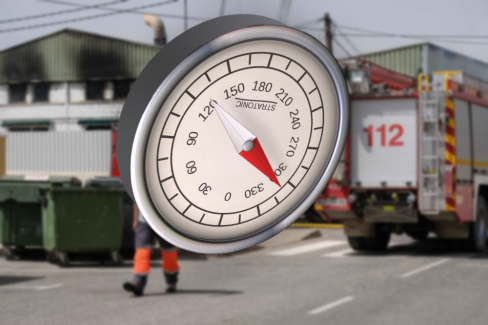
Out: ° 307.5
